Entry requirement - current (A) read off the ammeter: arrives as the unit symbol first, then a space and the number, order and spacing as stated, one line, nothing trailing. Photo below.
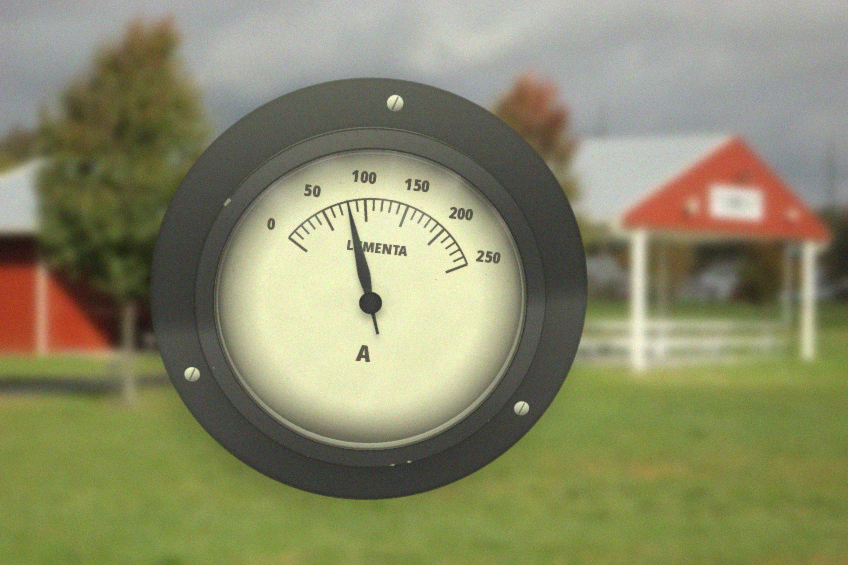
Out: A 80
